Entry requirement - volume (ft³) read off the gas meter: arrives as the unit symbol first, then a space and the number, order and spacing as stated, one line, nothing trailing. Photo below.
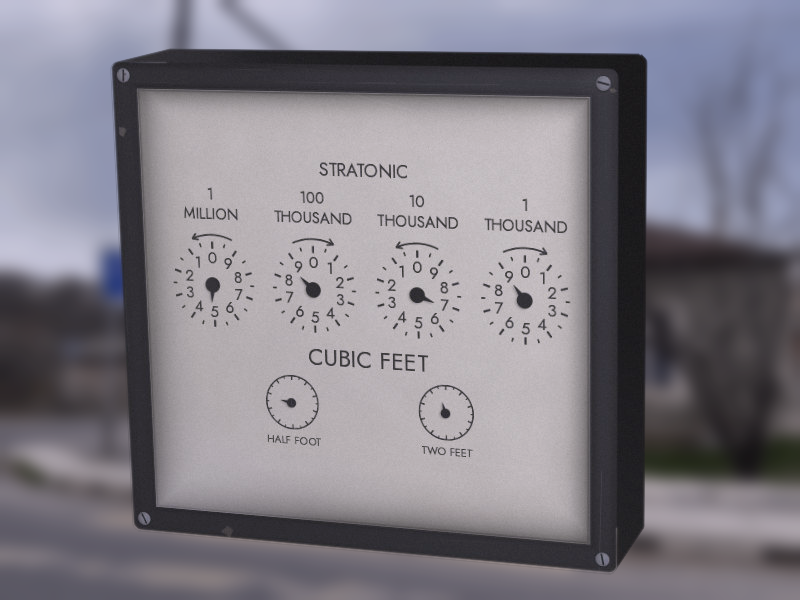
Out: ft³ 486900
